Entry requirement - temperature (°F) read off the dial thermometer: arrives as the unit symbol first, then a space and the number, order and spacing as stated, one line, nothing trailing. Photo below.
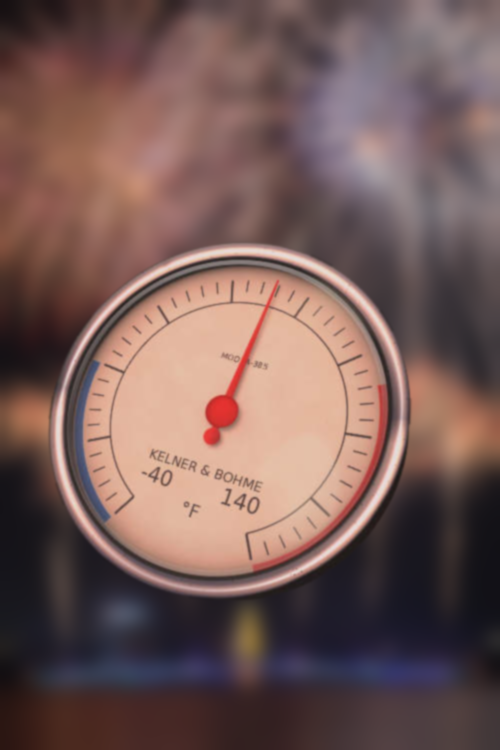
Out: °F 52
